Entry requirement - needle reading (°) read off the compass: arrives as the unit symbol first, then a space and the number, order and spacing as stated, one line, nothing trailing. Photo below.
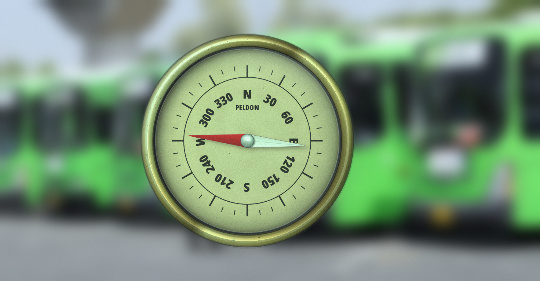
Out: ° 275
